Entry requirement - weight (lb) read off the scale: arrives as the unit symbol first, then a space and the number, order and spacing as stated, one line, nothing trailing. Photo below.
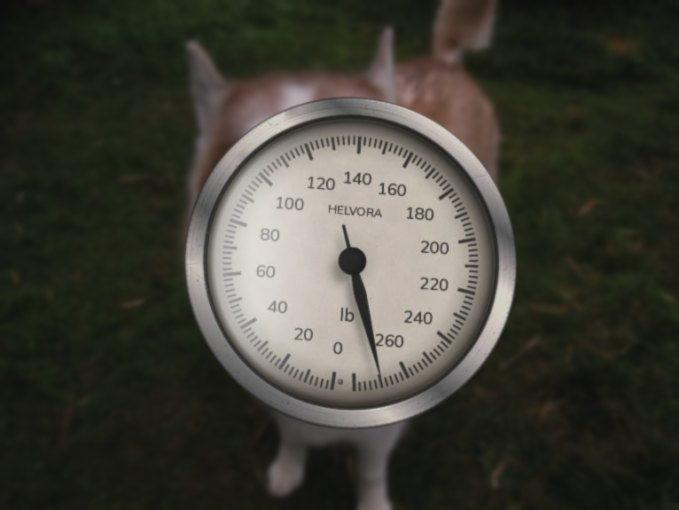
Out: lb 270
